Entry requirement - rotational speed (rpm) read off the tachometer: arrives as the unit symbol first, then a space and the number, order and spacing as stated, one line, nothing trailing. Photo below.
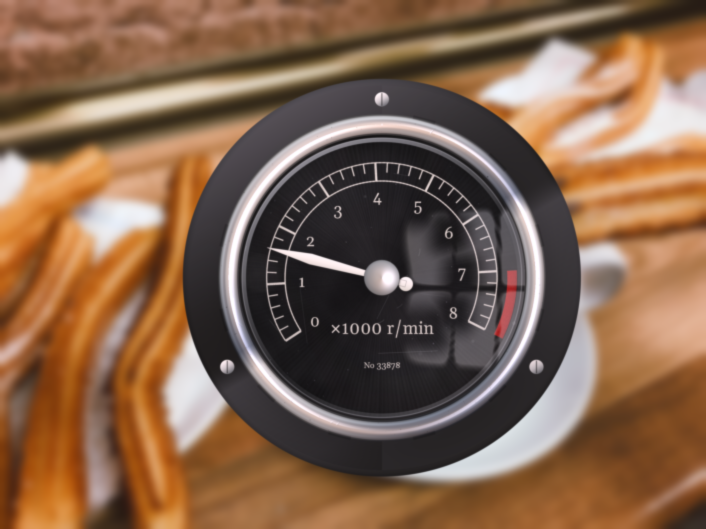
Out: rpm 1600
